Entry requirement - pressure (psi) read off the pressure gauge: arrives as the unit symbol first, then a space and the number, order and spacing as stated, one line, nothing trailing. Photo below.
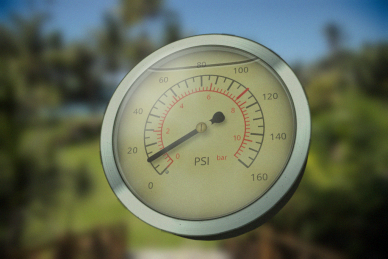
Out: psi 10
